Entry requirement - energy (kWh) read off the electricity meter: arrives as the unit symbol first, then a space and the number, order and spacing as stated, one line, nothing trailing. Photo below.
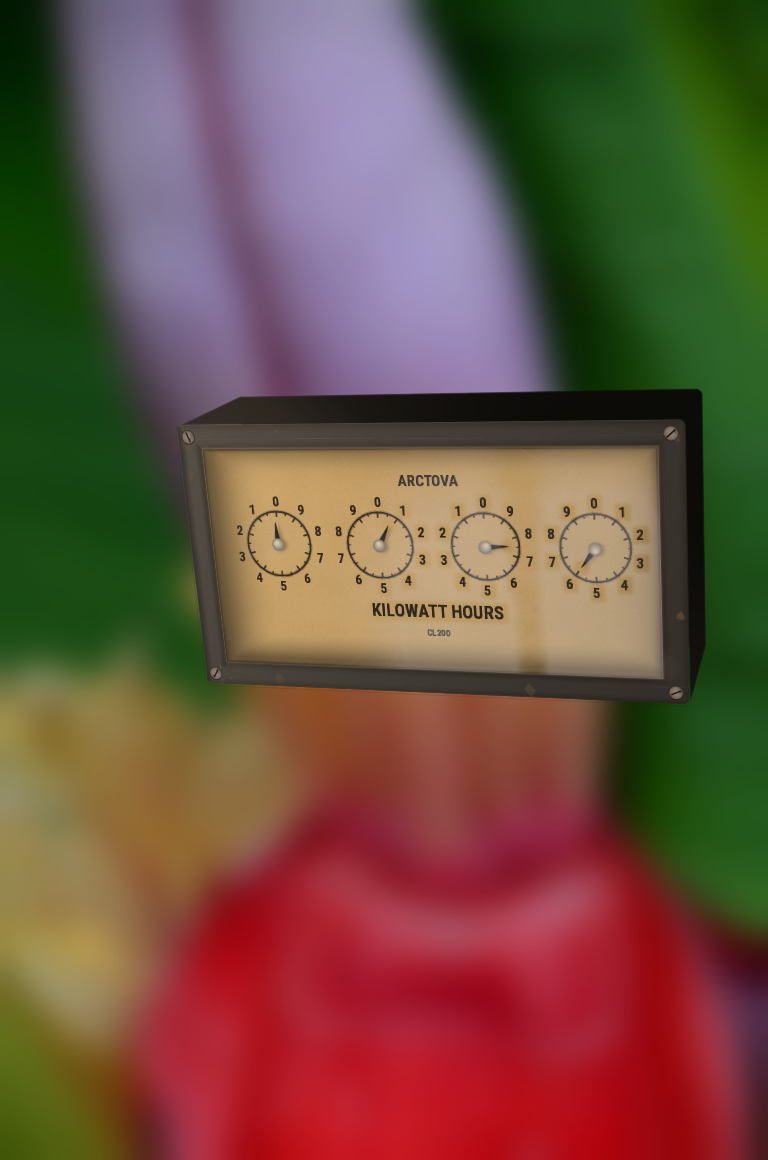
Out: kWh 76
